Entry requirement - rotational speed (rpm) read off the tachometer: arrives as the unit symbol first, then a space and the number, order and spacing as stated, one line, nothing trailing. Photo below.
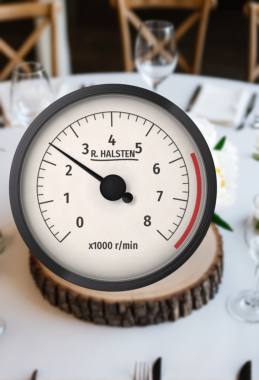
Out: rpm 2400
